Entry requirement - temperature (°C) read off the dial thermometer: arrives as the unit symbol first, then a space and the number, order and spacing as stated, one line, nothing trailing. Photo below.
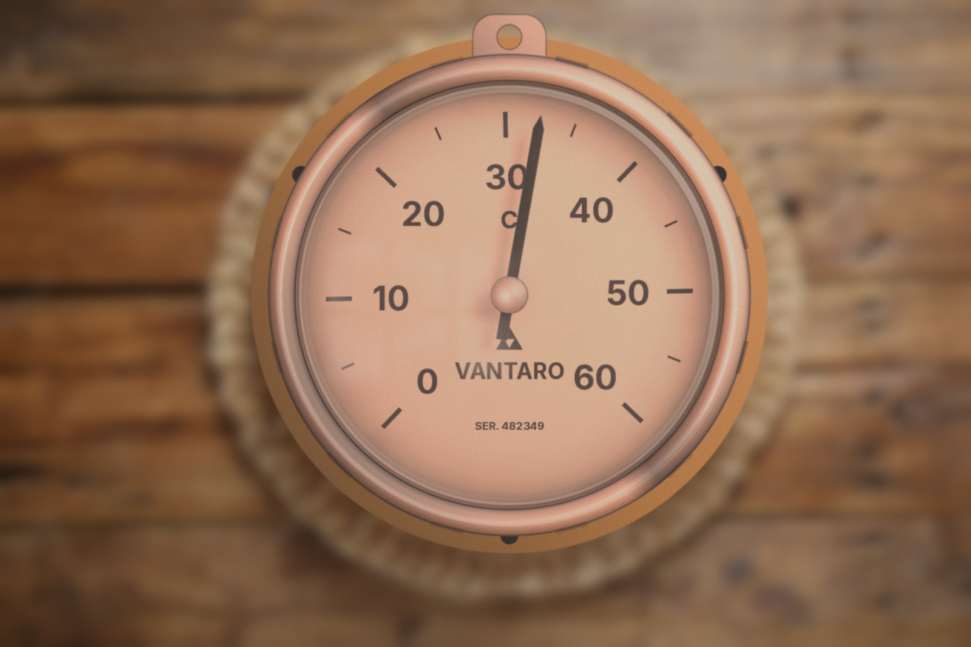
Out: °C 32.5
